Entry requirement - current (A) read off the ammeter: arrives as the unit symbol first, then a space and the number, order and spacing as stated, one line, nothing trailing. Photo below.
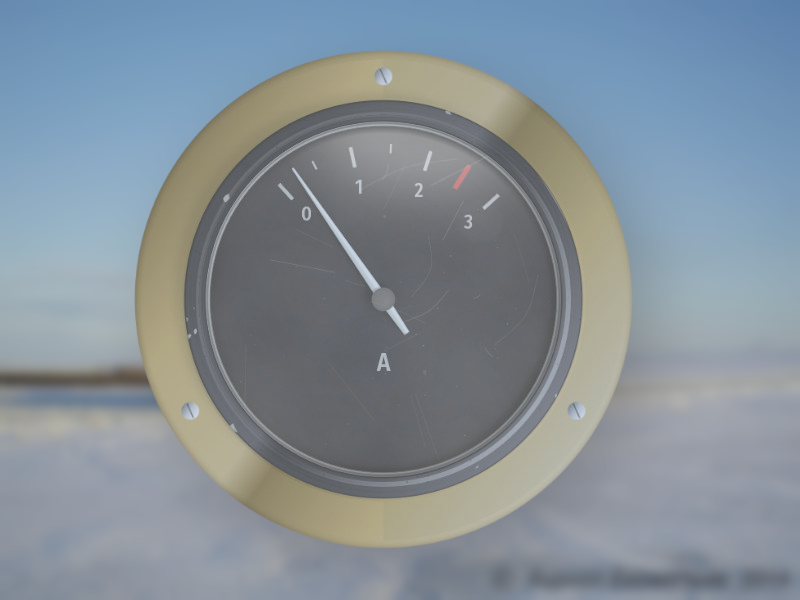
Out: A 0.25
